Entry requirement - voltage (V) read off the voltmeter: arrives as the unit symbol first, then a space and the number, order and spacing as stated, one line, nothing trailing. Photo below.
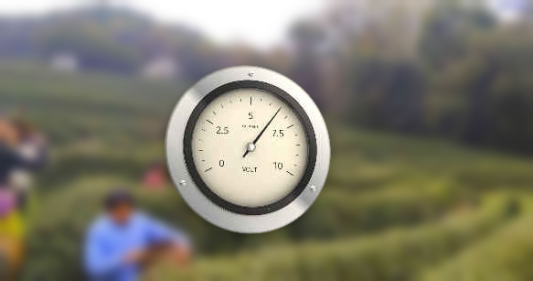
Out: V 6.5
